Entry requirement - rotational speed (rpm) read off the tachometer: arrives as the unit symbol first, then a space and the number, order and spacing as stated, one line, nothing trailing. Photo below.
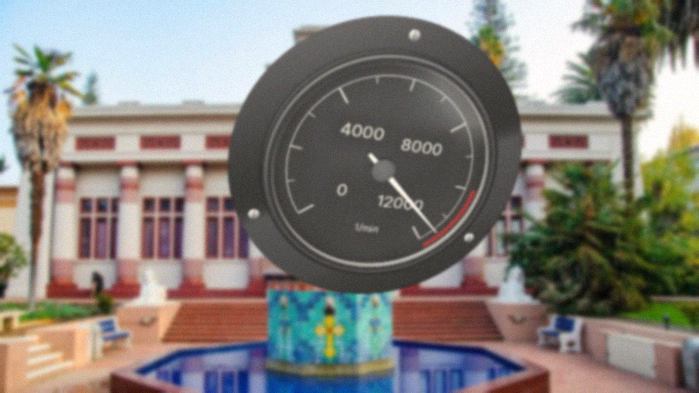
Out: rpm 11500
